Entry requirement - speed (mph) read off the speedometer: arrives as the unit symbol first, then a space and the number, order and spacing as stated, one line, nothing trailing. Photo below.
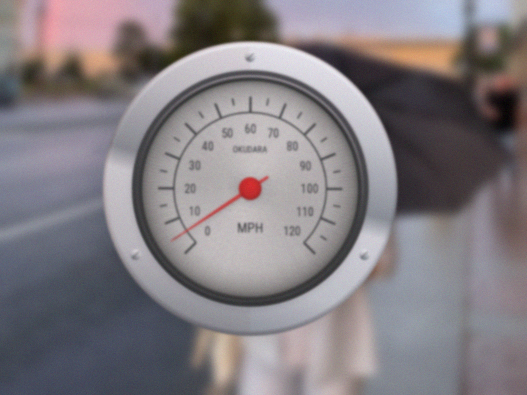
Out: mph 5
